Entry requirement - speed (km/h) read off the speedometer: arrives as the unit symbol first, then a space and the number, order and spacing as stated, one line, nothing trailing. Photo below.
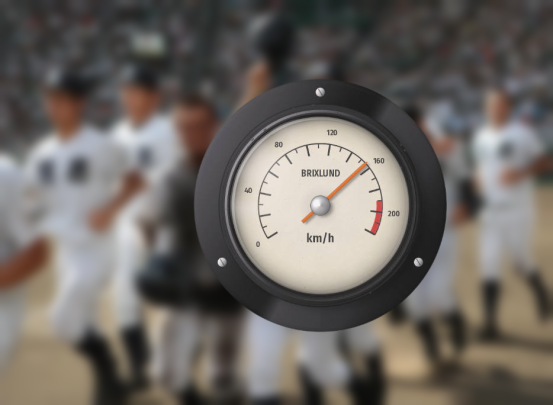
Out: km/h 155
